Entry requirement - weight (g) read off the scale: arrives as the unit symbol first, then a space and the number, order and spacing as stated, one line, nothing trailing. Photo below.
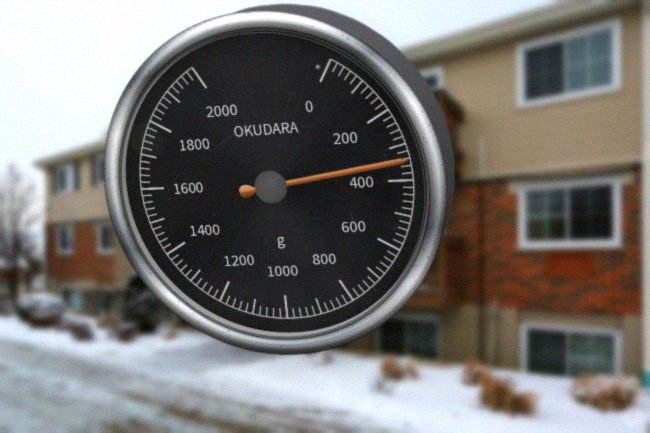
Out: g 340
